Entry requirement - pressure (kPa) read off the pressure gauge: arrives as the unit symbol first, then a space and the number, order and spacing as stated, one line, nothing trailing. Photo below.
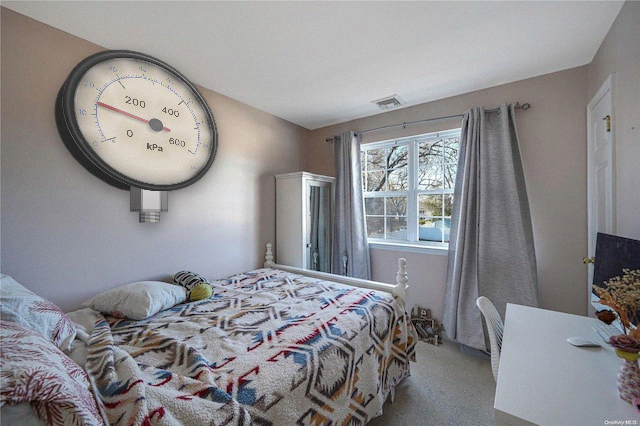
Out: kPa 100
